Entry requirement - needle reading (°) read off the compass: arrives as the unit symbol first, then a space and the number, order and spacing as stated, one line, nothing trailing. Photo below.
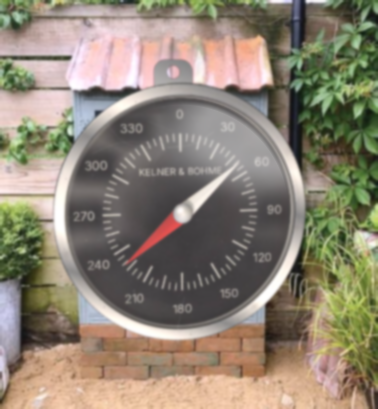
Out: ° 230
